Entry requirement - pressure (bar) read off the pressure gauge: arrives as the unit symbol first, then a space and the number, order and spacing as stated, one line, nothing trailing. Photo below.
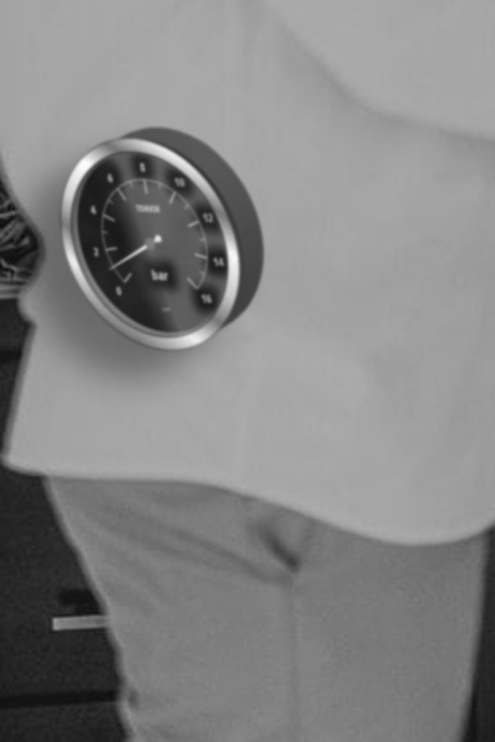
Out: bar 1
